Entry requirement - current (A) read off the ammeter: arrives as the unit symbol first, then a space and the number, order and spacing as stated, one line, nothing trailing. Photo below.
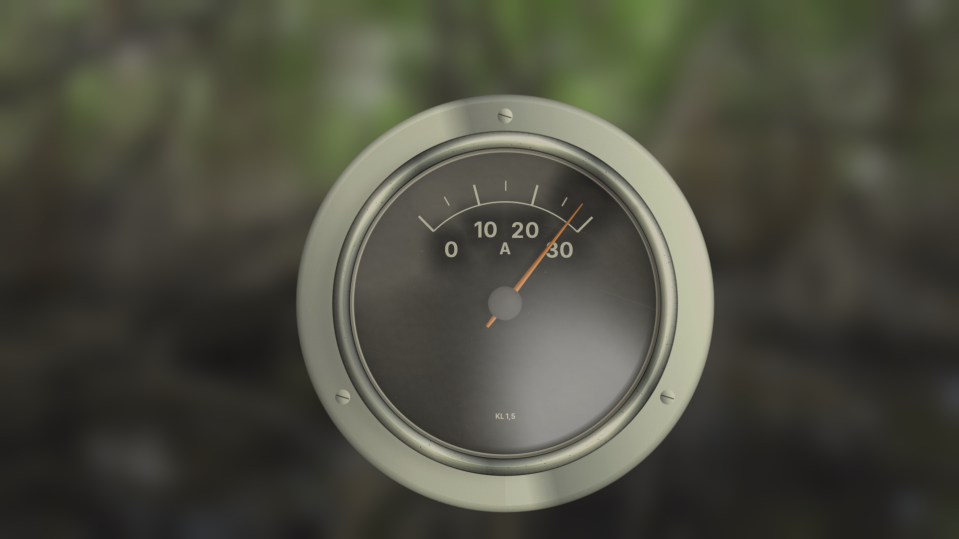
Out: A 27.5
